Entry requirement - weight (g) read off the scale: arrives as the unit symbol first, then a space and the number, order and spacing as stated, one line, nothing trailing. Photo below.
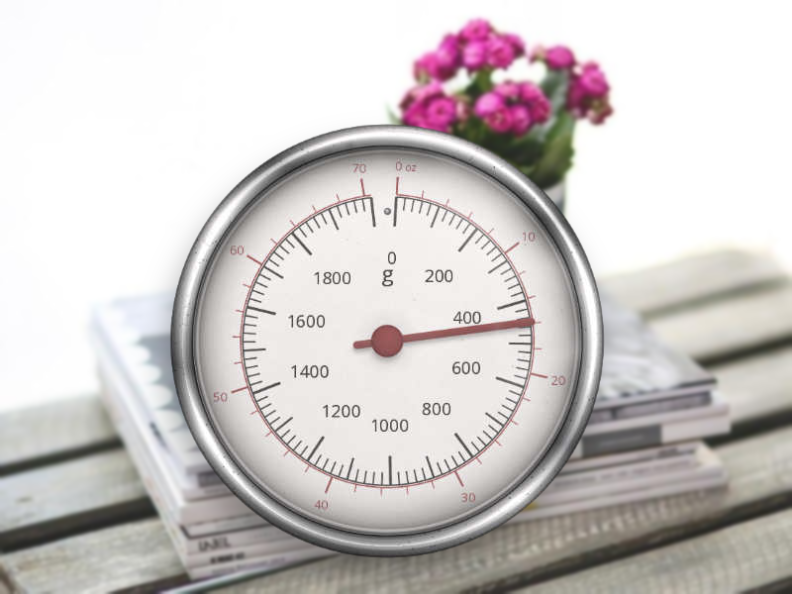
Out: g 450
